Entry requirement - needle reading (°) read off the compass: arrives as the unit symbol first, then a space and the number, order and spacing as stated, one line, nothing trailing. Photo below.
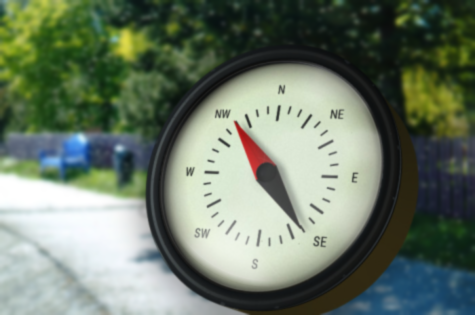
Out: ° 320
